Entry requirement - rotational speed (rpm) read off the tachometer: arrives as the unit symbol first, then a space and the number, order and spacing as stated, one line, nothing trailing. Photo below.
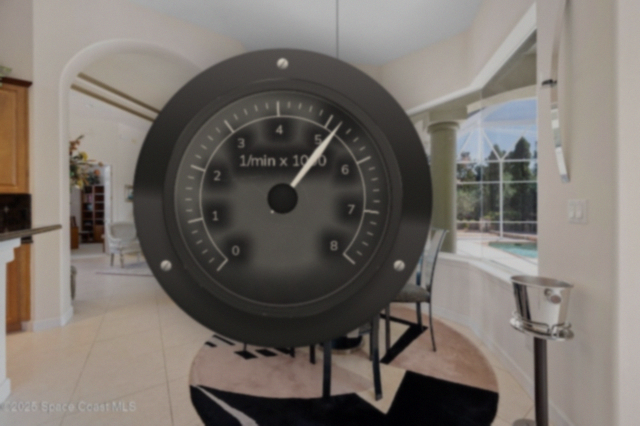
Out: rpm 5200
